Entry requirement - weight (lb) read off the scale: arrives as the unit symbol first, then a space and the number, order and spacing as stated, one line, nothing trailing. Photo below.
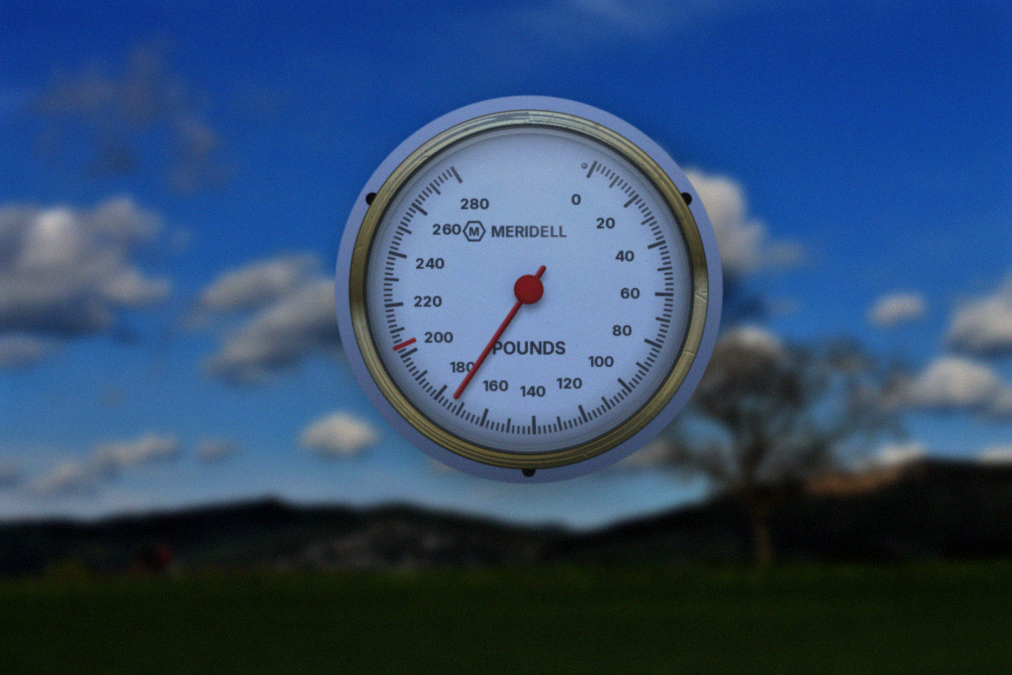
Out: lb 174
